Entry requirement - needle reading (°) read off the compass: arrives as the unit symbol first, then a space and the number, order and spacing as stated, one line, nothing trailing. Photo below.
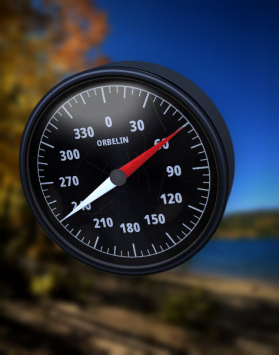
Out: ° 60
